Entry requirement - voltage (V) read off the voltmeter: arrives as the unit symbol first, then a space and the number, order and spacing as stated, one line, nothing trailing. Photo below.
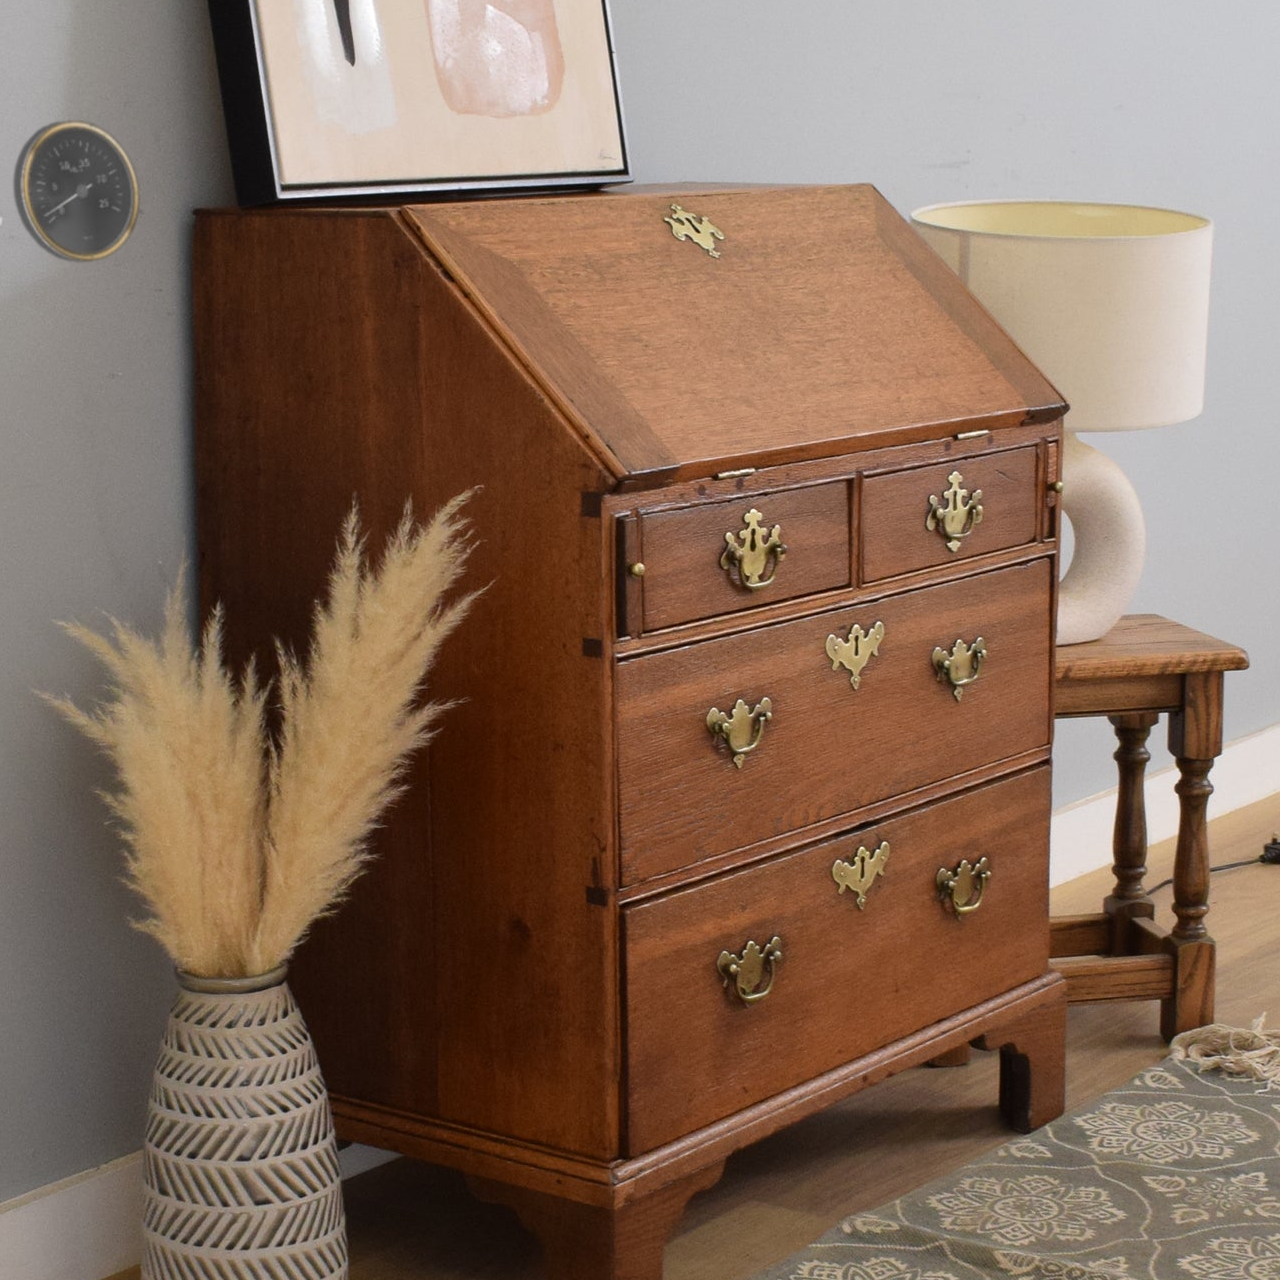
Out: V 1
